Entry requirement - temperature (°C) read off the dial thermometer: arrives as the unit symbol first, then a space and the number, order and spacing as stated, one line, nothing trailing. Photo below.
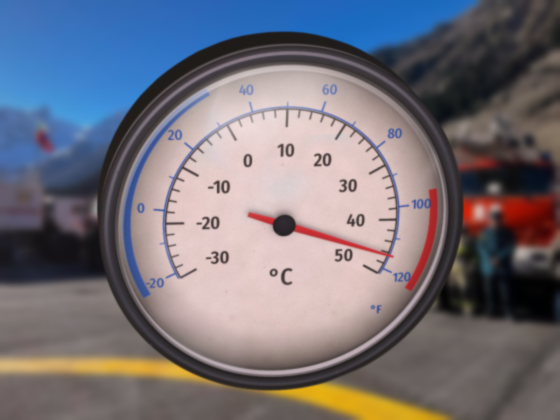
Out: °C 46
